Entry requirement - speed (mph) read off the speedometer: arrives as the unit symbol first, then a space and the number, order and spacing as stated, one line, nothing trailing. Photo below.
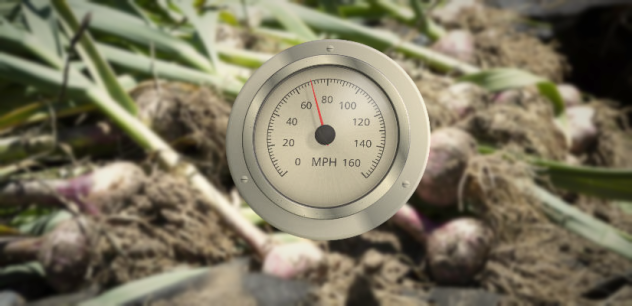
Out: mph 70
